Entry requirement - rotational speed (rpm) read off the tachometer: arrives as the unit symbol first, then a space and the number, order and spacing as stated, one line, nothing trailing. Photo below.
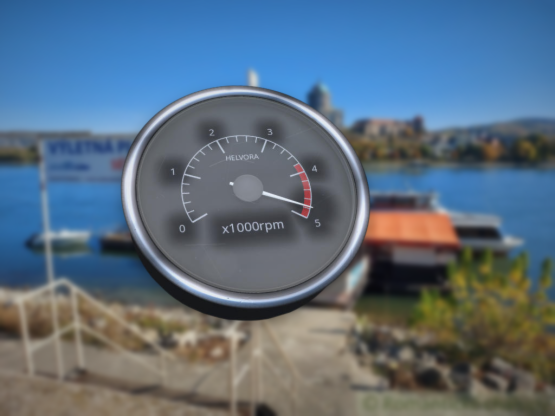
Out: rpm 4800
